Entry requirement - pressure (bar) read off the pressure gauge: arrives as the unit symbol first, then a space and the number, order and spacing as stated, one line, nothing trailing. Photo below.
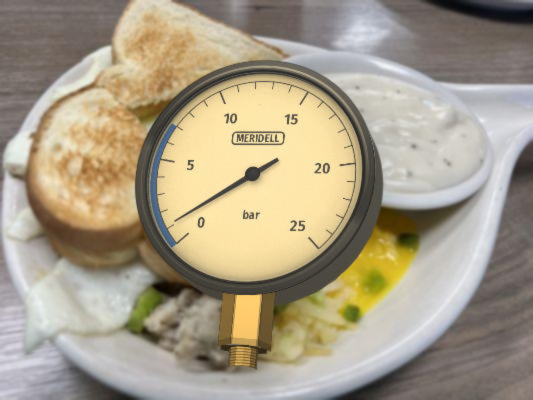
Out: bar 1
